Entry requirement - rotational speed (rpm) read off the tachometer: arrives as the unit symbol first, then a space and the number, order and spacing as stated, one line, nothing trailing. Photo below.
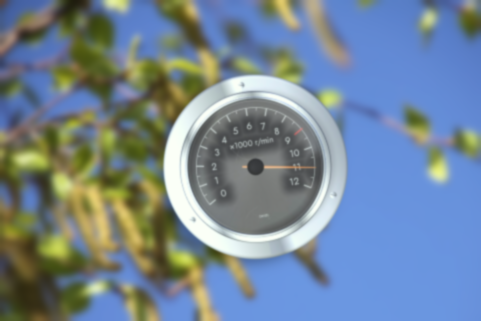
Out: rpm 11000
